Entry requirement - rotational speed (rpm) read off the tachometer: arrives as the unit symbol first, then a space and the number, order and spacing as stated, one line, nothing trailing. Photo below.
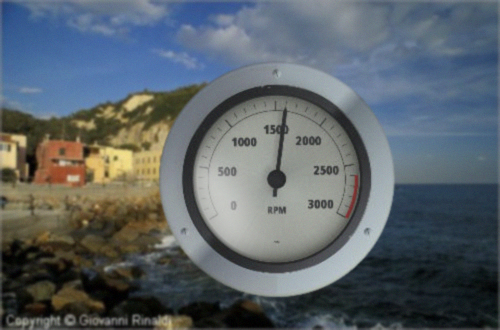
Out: rpm 1600
